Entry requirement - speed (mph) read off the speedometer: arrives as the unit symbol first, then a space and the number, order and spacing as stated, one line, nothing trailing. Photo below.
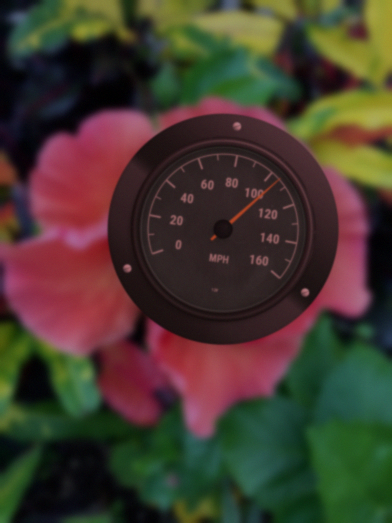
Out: mph 105
